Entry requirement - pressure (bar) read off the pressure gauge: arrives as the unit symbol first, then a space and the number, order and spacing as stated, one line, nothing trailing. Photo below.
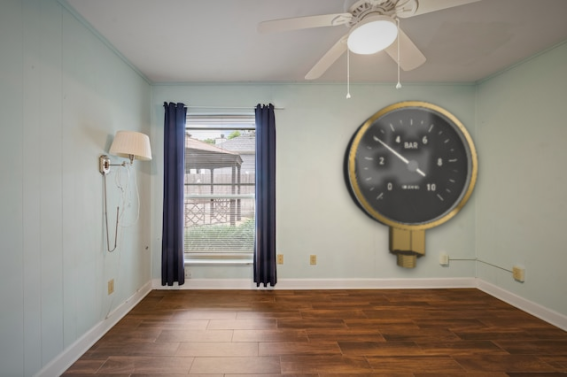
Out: bar 3
